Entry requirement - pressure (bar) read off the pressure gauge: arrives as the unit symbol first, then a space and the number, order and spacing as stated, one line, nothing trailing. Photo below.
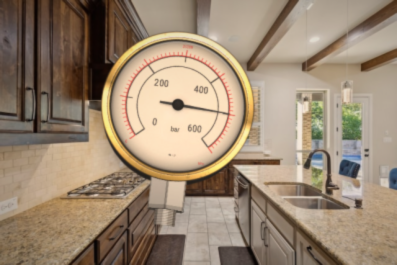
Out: bar 500
